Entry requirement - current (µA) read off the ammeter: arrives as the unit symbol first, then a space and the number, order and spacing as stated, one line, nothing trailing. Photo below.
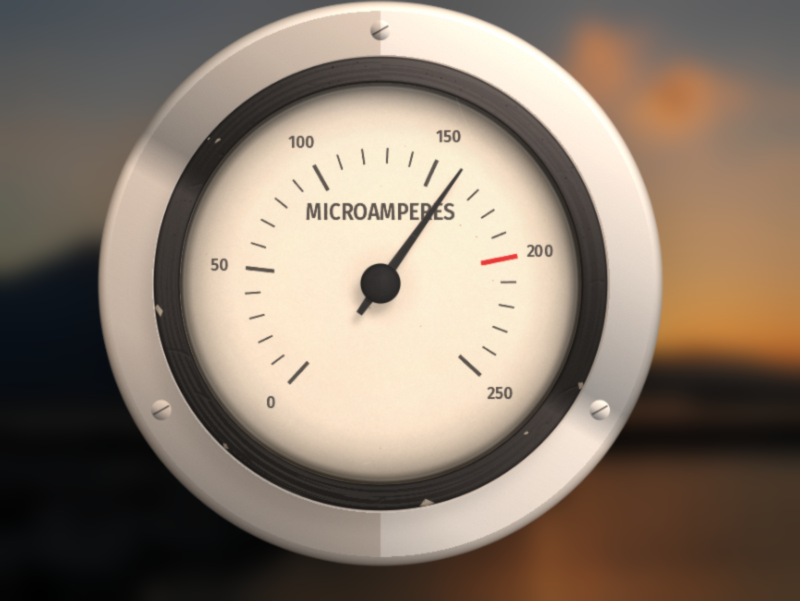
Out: µA 160
